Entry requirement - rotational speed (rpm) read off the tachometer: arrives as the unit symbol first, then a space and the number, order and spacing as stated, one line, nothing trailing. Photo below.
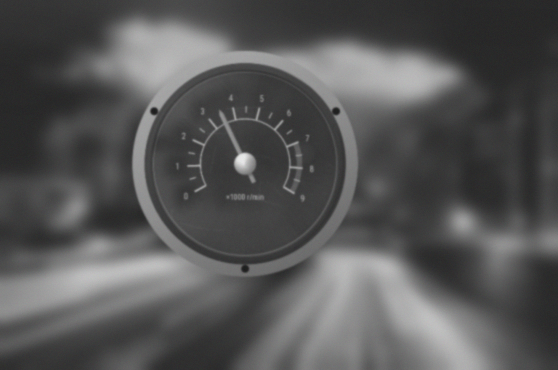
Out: rpm 3500
